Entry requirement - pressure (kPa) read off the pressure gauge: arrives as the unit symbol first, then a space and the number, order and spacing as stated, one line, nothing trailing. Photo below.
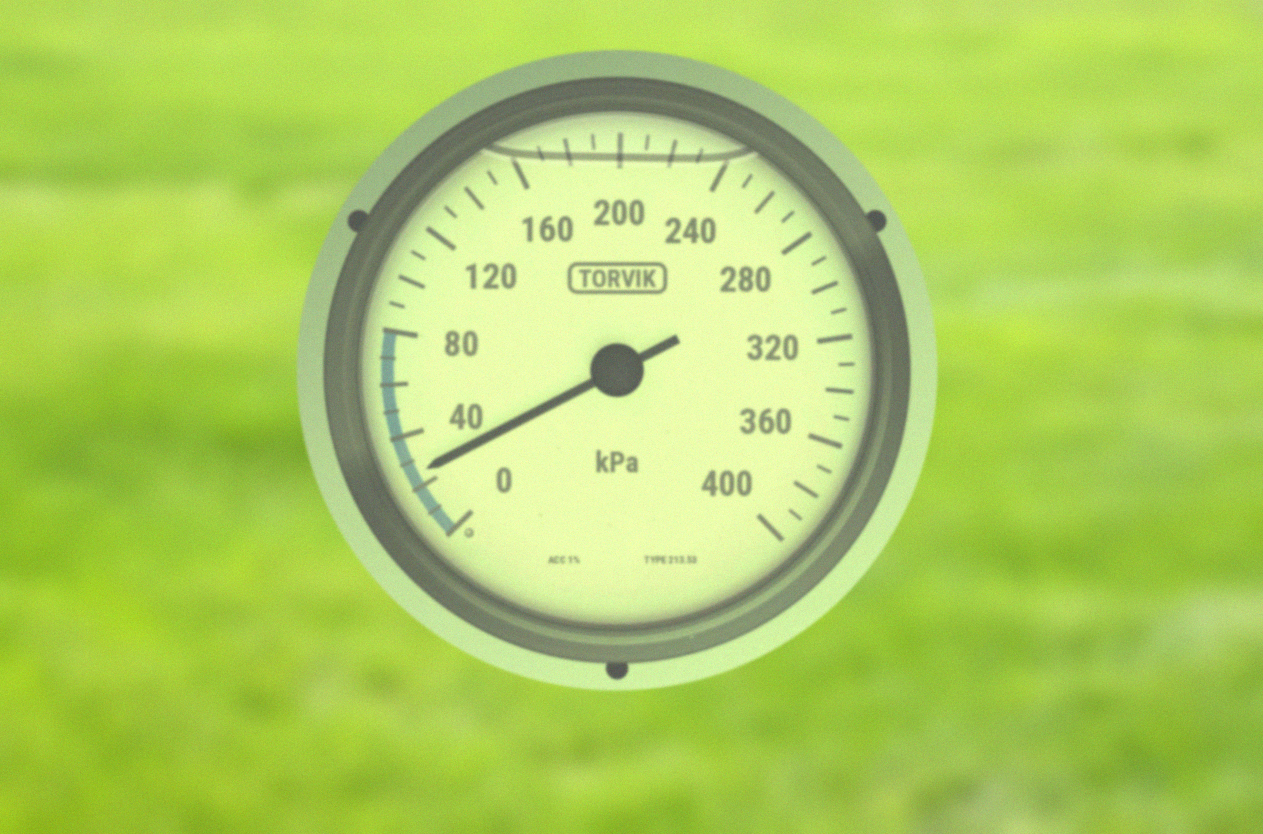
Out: kPa 25
